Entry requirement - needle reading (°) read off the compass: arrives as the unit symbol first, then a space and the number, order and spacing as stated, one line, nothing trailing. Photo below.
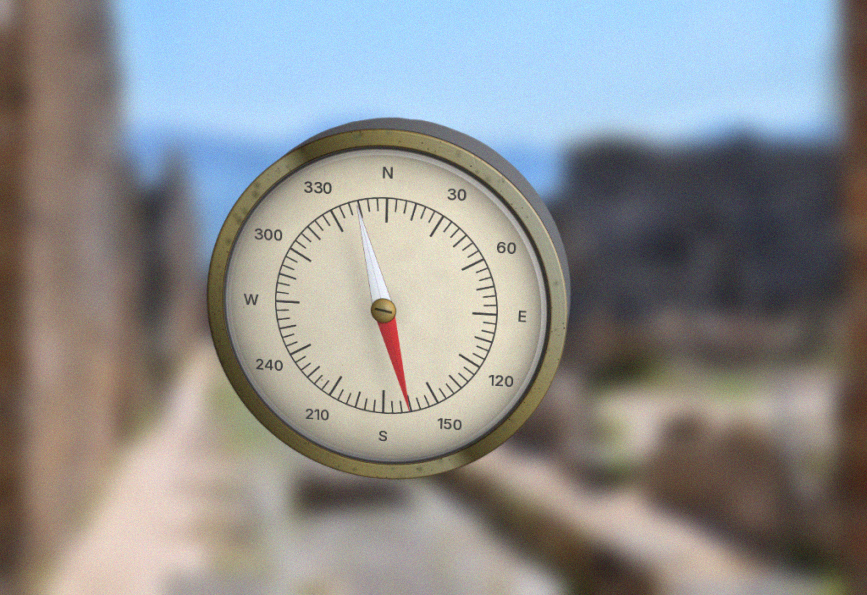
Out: ° 165
